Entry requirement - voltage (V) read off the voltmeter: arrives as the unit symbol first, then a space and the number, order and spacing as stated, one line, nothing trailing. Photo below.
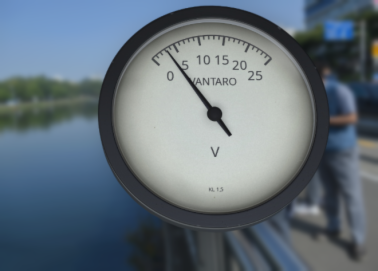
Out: V 3
